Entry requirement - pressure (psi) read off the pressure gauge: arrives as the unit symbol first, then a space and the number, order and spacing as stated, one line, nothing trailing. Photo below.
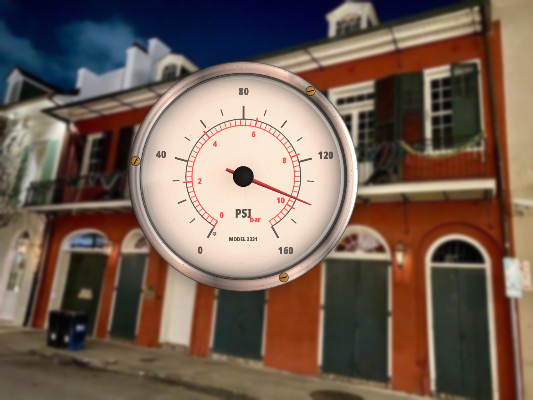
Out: psi 140
